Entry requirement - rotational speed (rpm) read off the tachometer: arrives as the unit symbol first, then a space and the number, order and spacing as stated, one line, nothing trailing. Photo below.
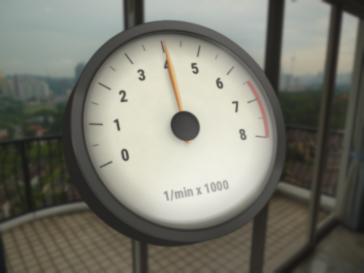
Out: rpm 4000
